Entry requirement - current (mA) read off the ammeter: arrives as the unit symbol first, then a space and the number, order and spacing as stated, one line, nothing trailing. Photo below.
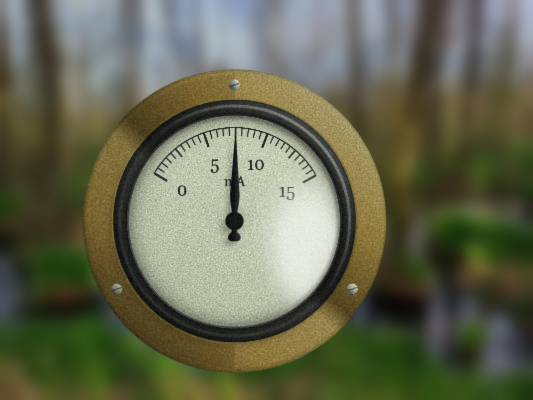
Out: mA 7.5
